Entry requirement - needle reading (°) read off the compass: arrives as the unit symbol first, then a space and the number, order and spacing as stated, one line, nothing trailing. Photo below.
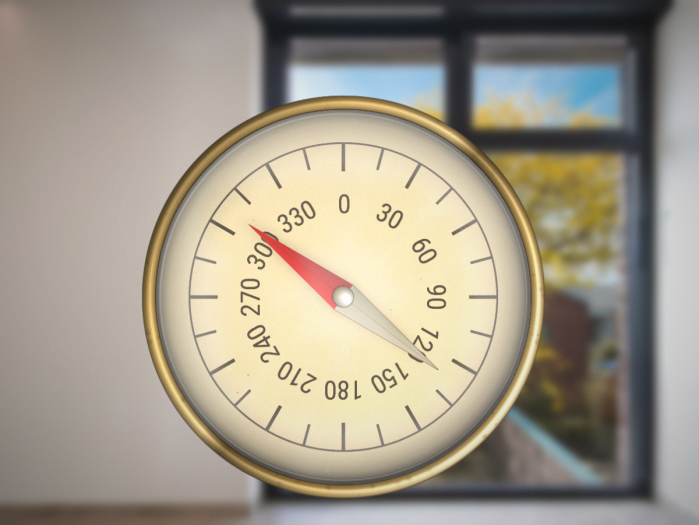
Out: ° 307.5
